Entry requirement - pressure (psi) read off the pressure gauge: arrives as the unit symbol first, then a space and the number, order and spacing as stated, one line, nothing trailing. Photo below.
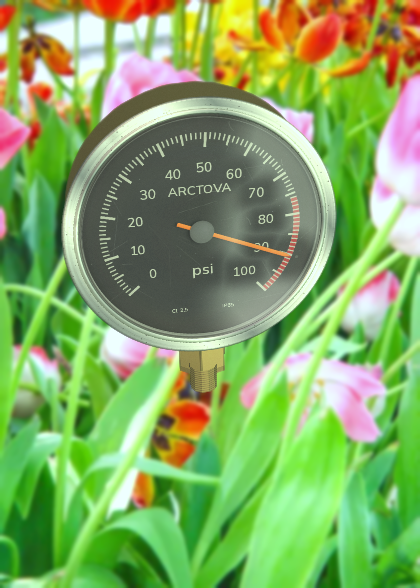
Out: psi 90
